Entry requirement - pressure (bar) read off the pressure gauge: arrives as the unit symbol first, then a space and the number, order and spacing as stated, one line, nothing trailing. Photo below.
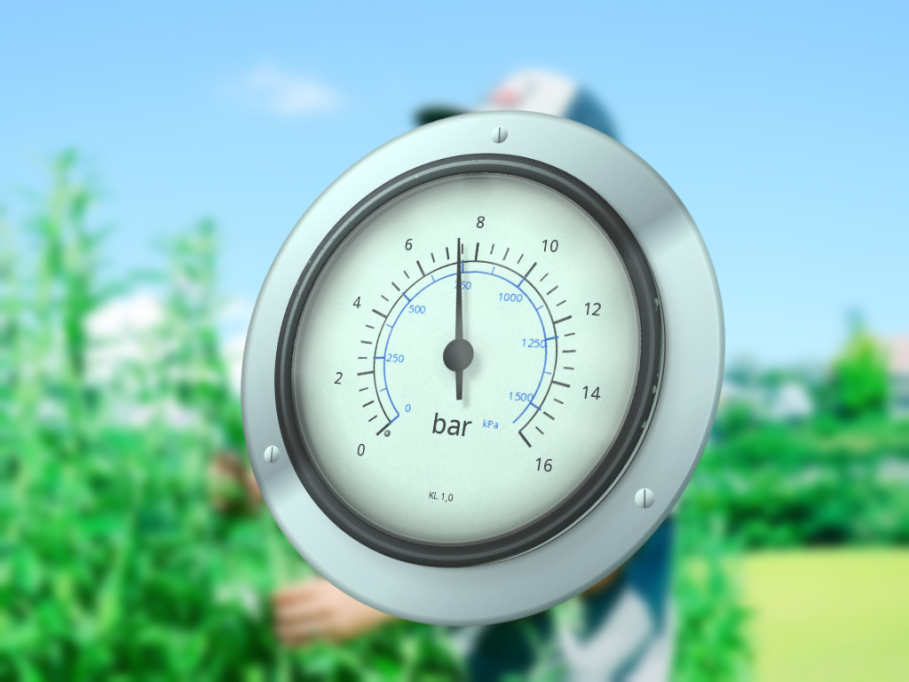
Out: bar 7.5
